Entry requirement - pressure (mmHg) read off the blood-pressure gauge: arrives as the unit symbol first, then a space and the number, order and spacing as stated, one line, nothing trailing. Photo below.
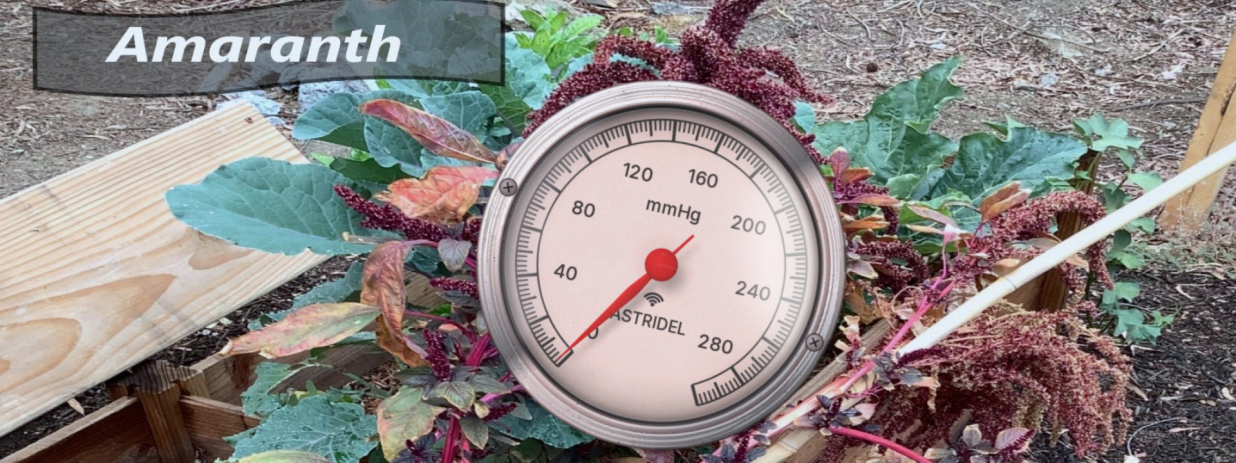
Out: mmHg 2
